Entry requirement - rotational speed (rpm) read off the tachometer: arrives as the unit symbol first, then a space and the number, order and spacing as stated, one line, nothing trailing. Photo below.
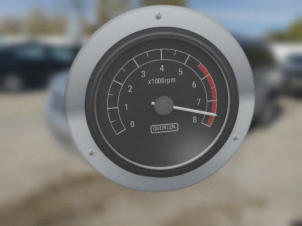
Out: rpm 7500
